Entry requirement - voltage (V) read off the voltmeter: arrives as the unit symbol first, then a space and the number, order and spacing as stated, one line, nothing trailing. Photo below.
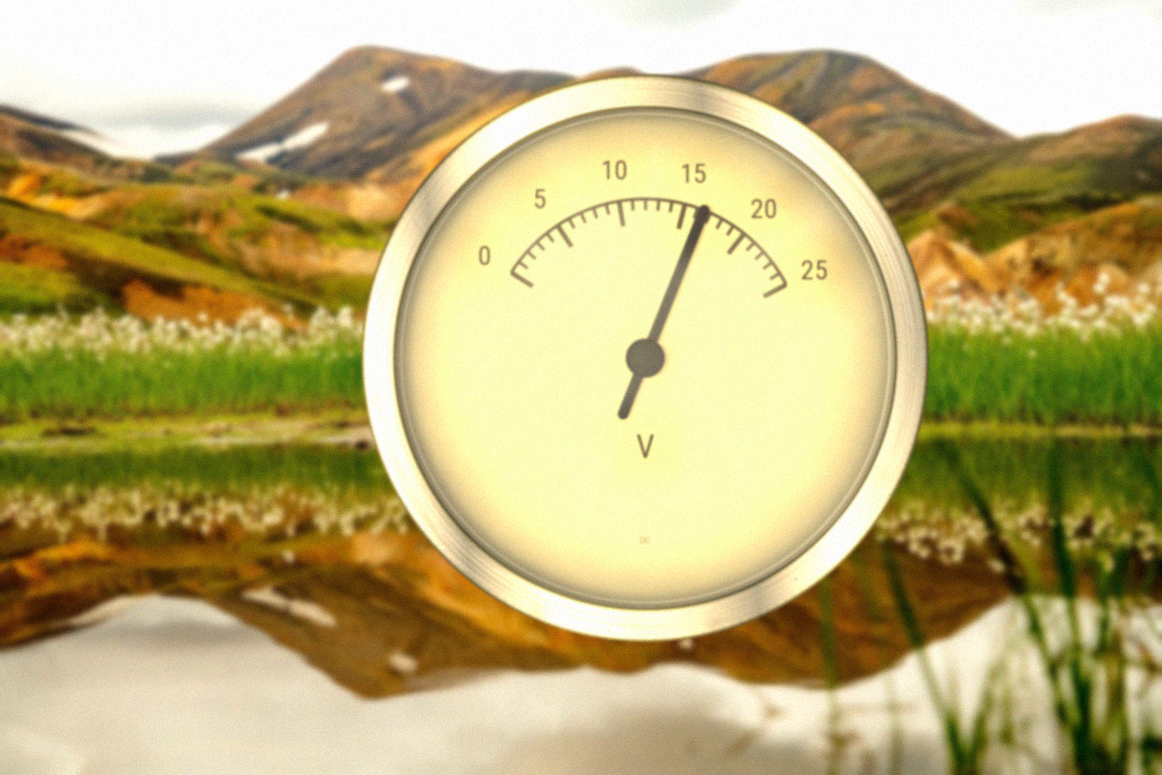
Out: V 16.5
